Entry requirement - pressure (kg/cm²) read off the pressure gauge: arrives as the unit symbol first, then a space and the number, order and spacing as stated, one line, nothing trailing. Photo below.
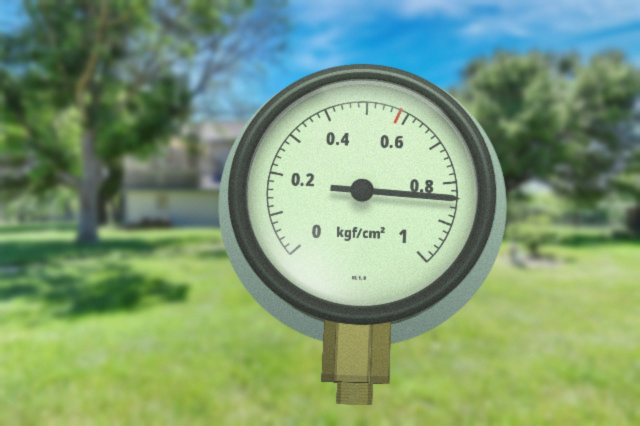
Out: kg/cm² 0.84
